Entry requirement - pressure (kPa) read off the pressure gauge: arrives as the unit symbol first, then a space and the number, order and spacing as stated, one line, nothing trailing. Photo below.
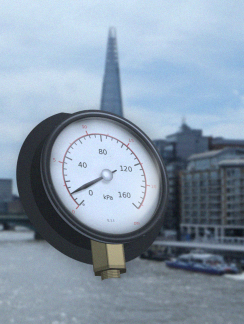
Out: kPa 10
